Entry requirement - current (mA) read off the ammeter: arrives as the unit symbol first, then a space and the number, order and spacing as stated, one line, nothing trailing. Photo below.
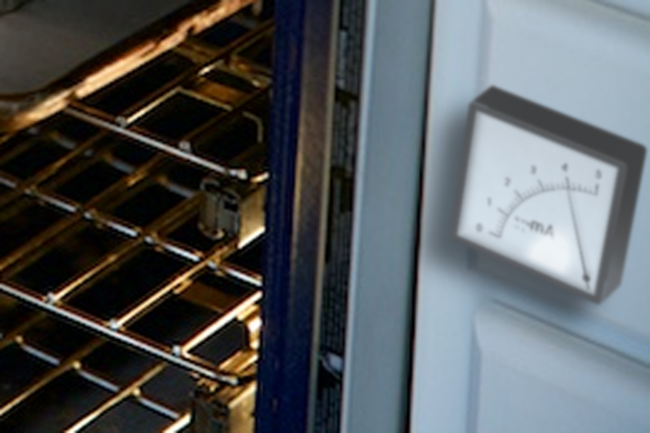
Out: mA 4
